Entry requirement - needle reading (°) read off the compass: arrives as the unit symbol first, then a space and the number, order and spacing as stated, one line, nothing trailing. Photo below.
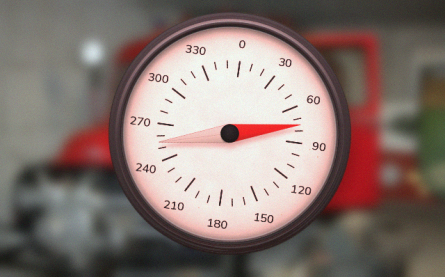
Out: ° 75
